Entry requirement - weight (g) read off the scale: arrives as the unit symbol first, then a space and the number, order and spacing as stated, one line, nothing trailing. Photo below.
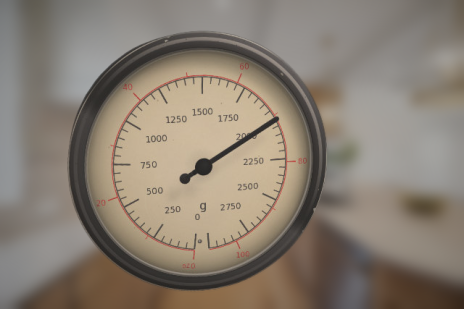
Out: g 2000
